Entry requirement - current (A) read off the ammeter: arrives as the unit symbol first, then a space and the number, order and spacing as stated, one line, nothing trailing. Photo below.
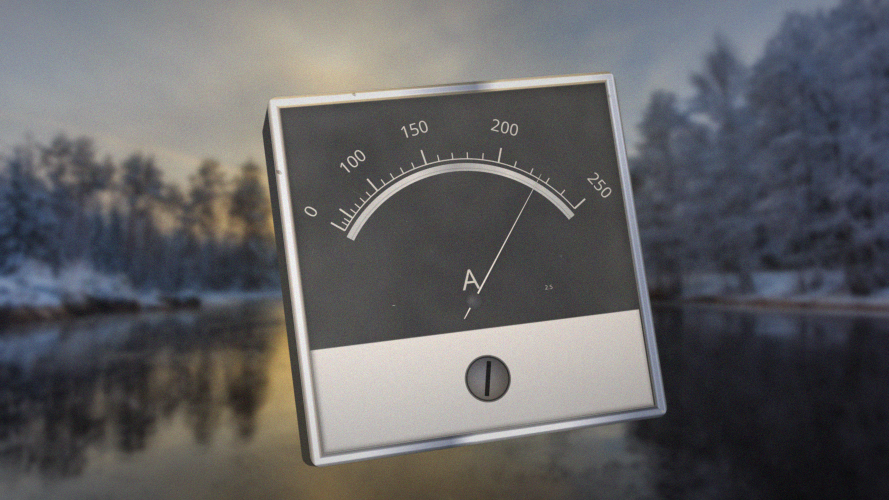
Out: A 225
